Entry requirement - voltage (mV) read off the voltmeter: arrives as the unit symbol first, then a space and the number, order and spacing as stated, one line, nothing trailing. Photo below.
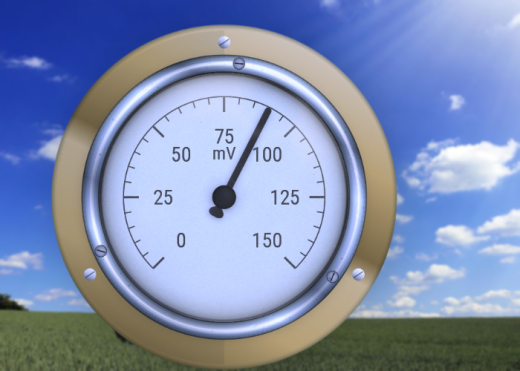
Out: mV 90
